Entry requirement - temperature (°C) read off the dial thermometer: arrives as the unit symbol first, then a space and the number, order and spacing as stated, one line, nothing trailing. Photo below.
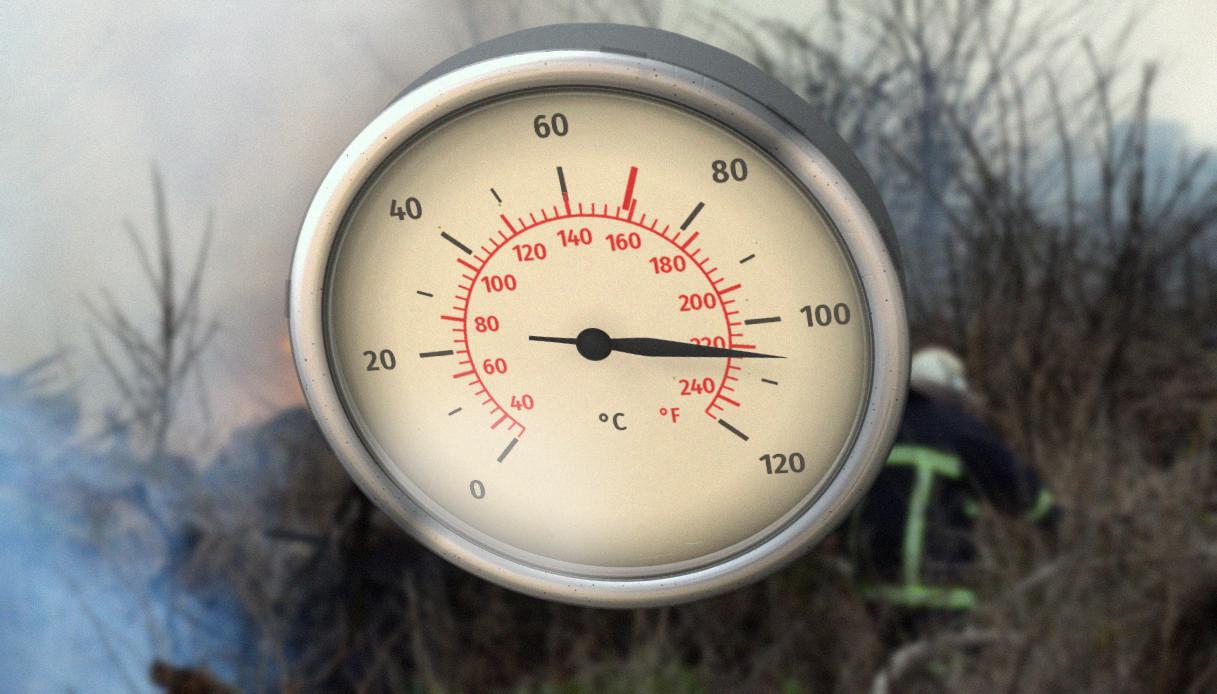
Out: °C 105
